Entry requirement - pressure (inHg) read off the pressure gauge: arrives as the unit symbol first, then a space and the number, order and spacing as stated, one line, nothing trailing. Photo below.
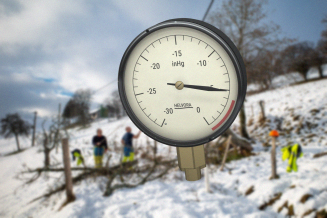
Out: inHg -5
